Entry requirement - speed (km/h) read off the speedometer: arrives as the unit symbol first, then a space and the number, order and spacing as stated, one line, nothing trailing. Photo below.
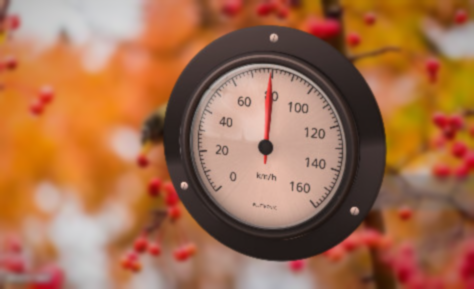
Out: km/h 80
